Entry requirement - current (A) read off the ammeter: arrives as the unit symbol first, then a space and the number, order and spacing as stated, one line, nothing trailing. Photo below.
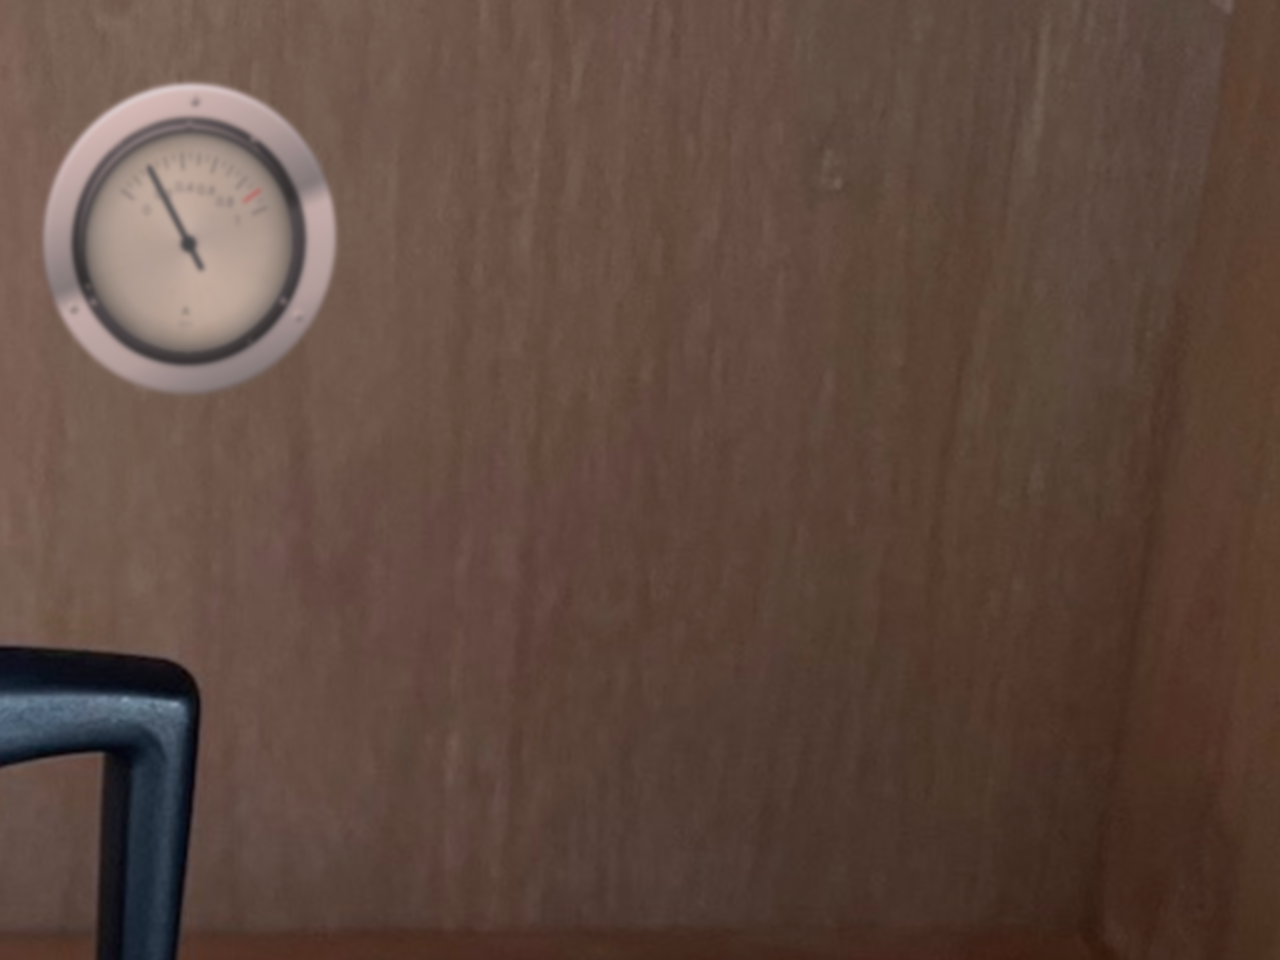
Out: A 0.2
